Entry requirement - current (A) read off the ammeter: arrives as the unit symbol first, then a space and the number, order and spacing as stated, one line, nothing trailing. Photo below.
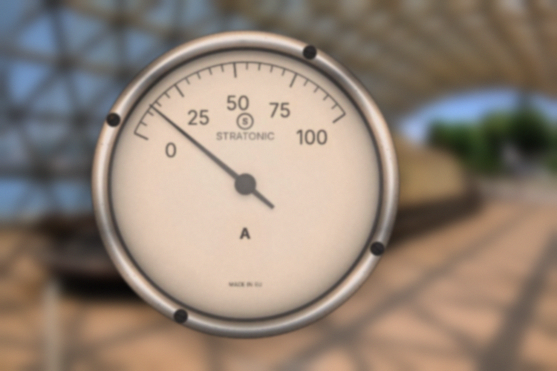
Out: A 12.5
